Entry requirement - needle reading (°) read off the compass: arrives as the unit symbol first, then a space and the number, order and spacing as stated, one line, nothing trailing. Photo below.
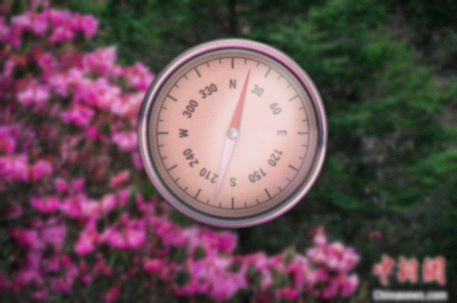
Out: ° 15
